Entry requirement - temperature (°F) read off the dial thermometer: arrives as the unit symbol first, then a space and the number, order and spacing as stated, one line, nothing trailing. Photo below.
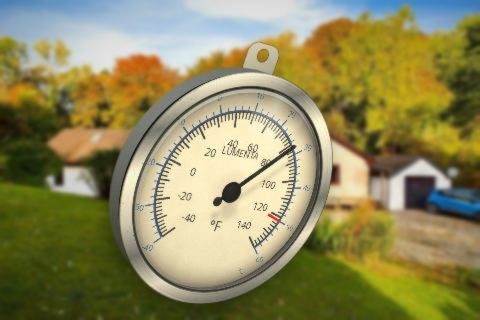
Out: °F 80
